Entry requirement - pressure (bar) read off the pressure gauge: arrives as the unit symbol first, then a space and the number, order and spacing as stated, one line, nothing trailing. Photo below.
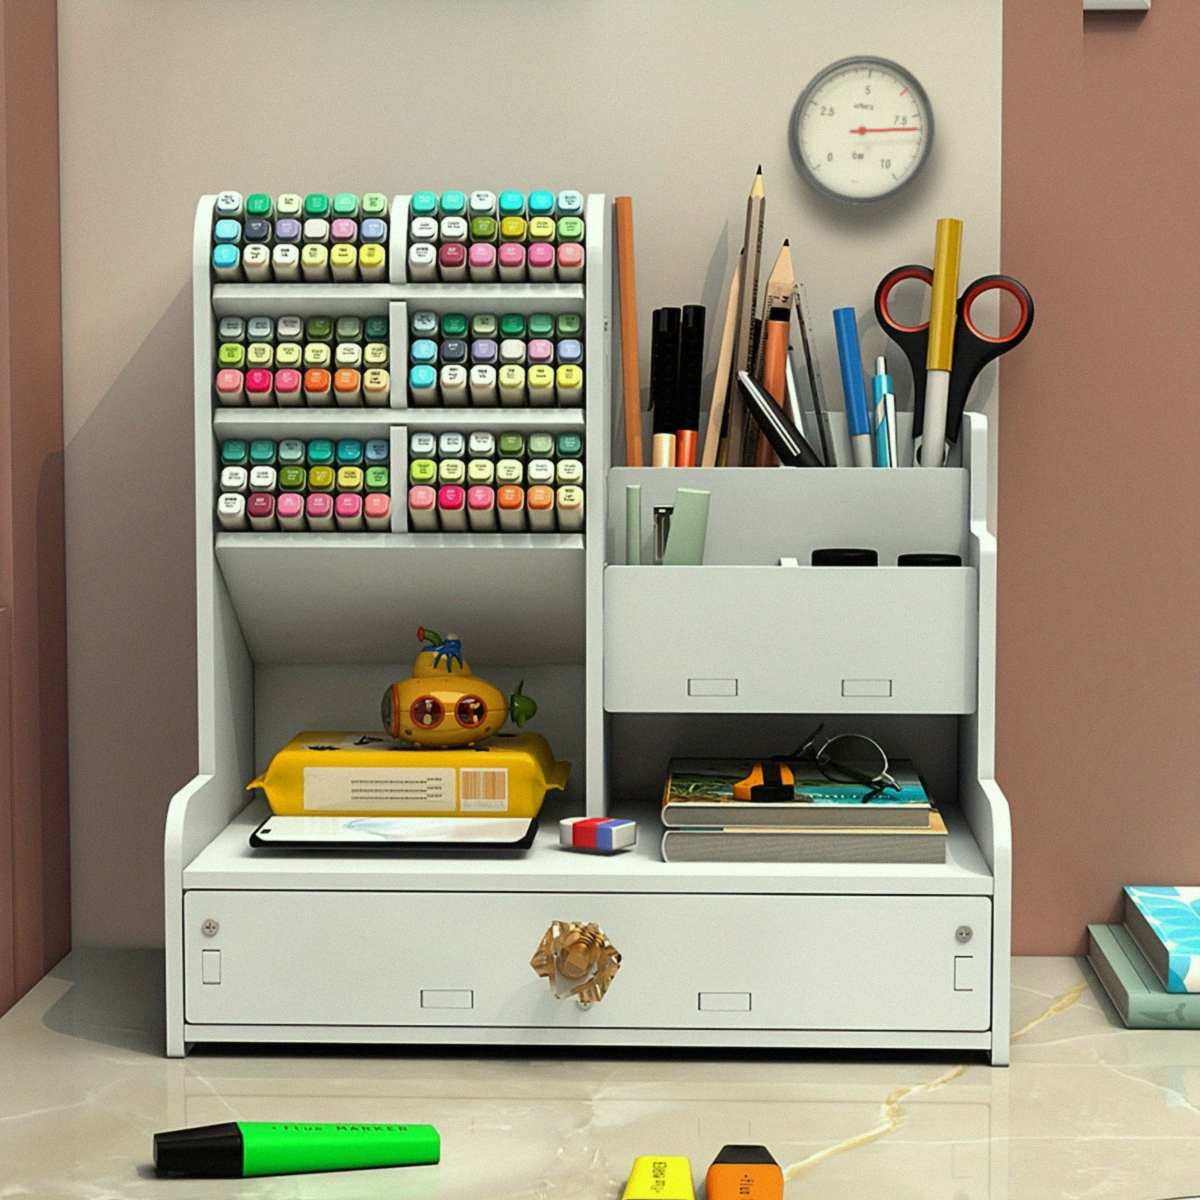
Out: bar 8
